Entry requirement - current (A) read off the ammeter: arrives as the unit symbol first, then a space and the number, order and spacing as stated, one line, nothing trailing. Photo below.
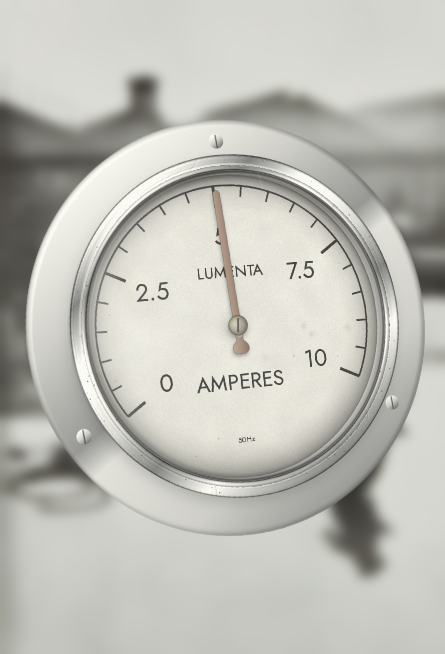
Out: A 5
